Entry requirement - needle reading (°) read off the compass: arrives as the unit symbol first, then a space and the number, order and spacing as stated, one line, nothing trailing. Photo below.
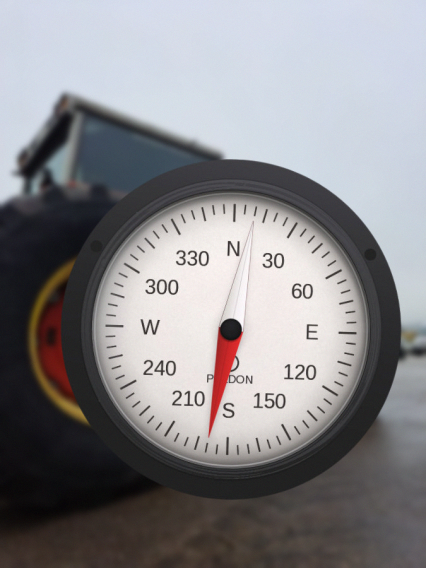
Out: ° 190
